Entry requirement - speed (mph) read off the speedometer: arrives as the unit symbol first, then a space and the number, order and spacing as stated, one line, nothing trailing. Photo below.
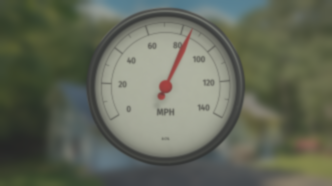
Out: mph 85
